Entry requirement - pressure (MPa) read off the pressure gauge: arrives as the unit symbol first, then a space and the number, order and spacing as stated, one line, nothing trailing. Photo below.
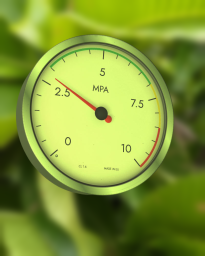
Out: MPa 2.75
